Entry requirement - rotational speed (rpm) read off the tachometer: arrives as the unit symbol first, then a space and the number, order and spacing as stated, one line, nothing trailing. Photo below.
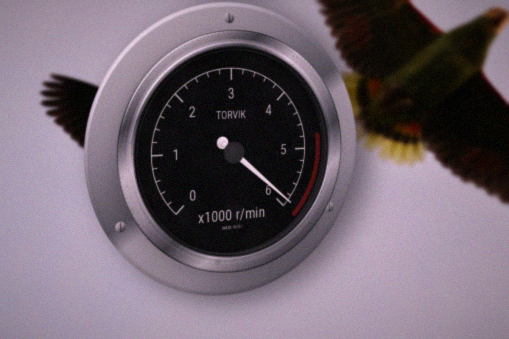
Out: rpm 5900
